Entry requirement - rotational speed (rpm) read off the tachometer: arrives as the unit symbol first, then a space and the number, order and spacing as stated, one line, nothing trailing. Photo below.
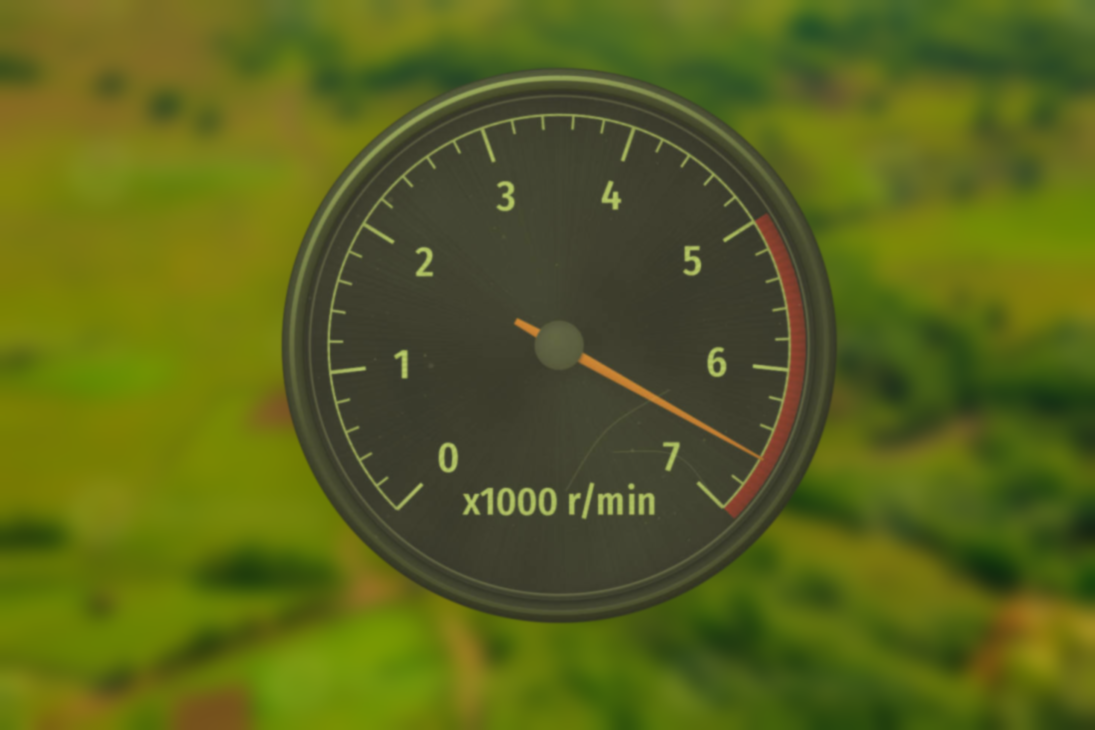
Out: rpm 6600
